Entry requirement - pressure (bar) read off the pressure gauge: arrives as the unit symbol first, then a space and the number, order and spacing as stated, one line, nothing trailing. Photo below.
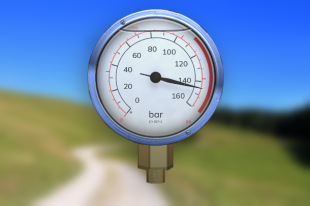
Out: bar 145
